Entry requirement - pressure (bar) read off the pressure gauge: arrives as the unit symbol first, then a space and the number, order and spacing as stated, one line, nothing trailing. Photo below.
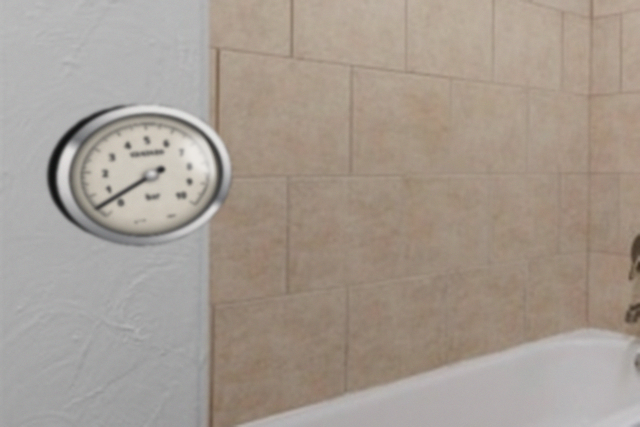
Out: bar 0.5
